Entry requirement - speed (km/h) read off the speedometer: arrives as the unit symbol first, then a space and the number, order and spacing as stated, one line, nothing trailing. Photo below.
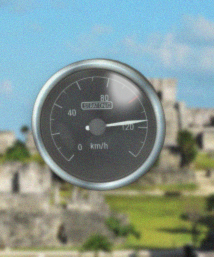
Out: km/h 115
